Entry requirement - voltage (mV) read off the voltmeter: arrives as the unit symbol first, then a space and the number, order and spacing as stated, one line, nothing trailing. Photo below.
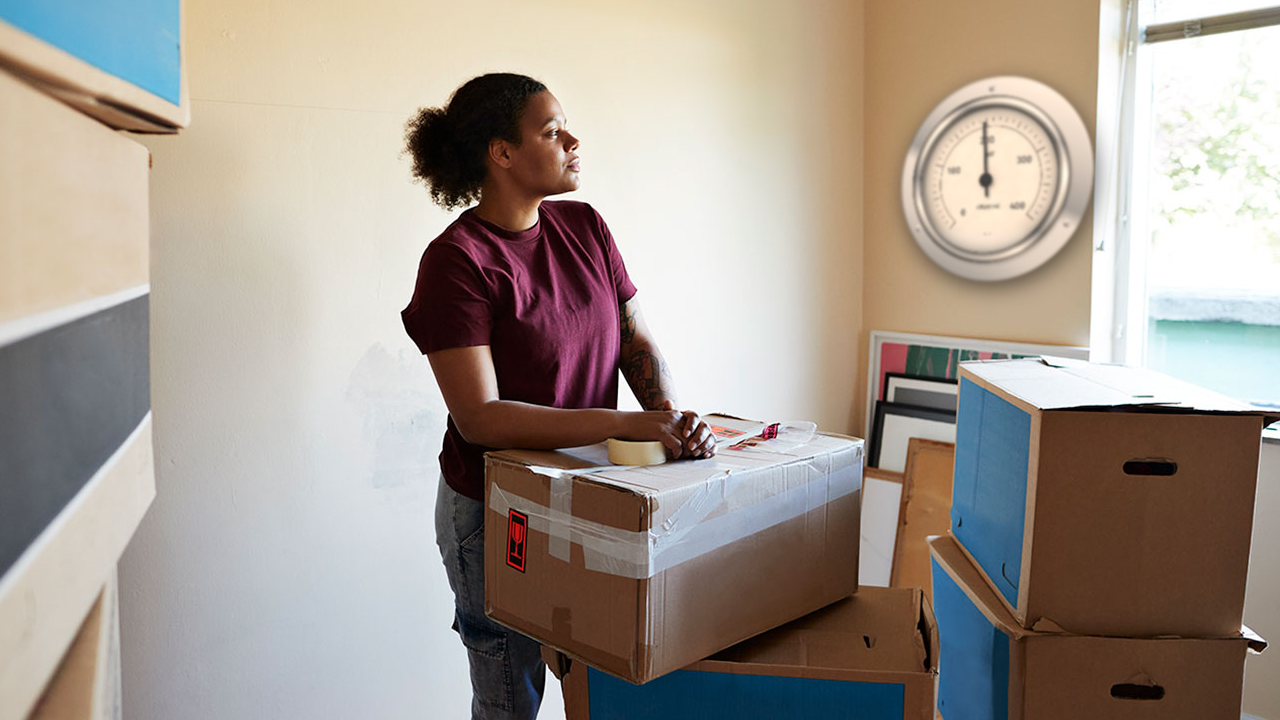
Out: mV 200
